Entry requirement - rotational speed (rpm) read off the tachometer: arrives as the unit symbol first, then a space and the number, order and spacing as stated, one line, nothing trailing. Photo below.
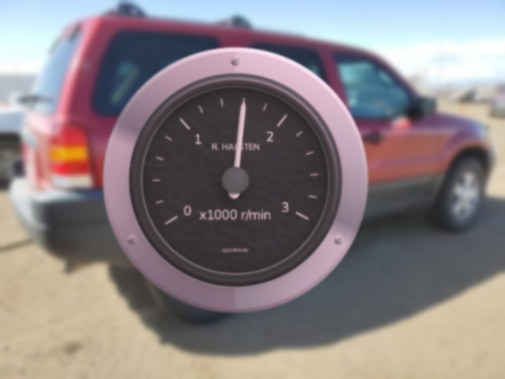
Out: rpm 1600
